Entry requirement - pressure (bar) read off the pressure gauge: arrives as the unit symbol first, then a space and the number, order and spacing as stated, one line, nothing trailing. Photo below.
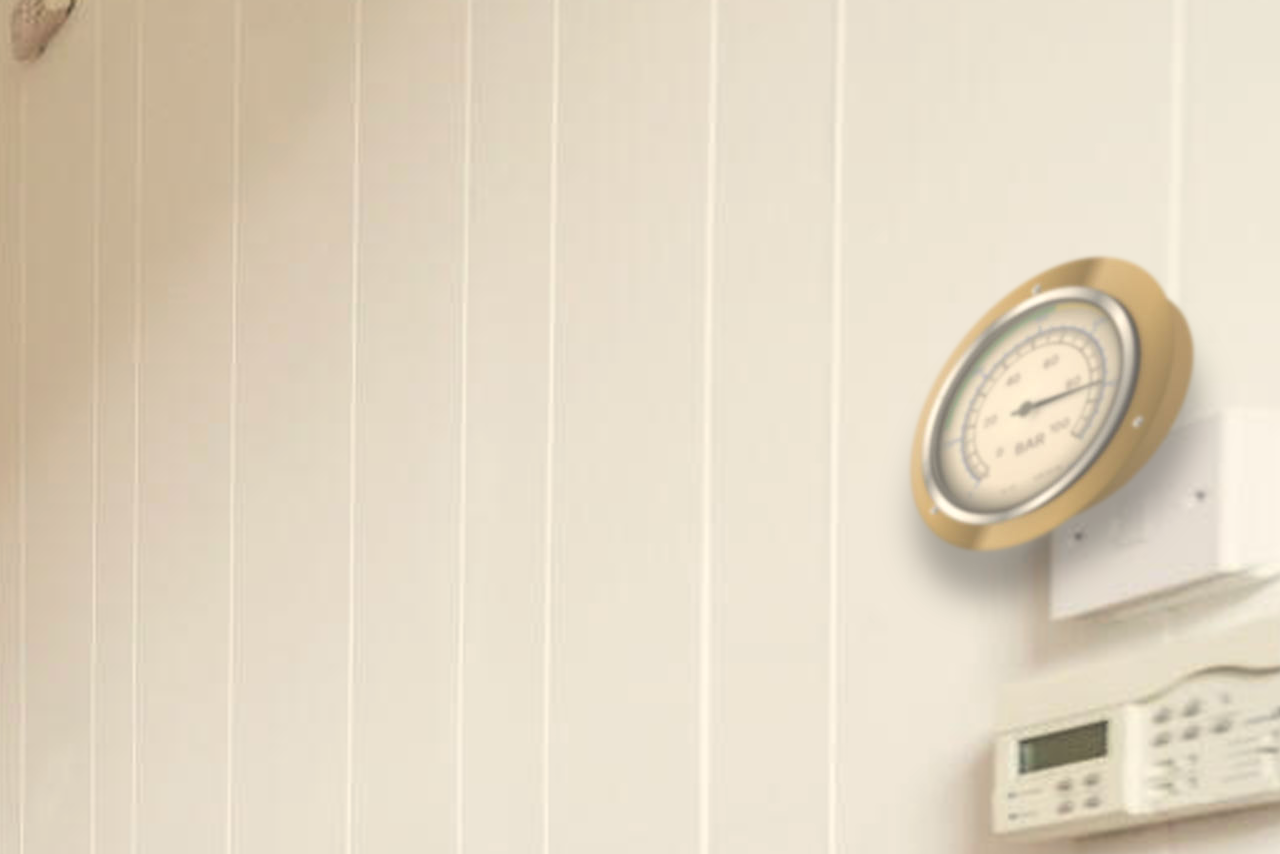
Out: bar 85
